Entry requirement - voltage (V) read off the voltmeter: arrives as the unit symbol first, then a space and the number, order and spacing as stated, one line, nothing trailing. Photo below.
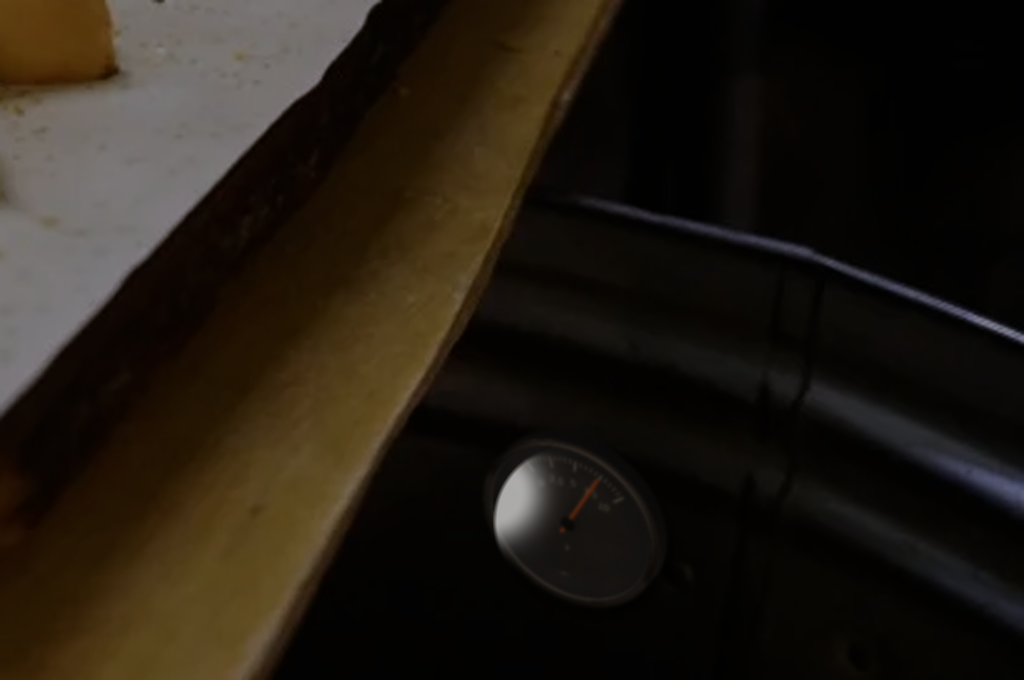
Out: V 7.5
